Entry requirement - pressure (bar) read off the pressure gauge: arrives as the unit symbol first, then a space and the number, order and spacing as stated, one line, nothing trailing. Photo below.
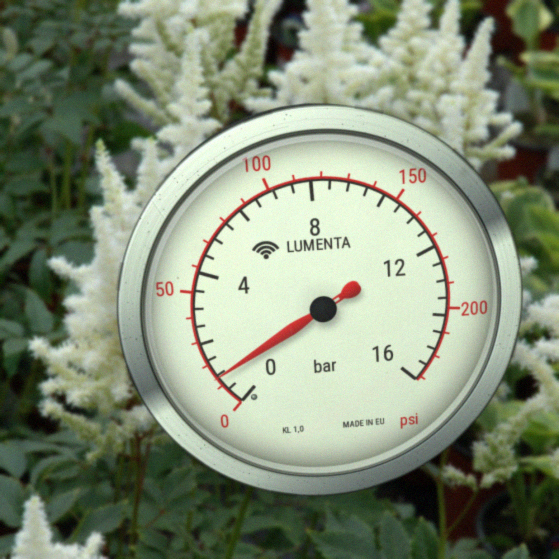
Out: bar 1
